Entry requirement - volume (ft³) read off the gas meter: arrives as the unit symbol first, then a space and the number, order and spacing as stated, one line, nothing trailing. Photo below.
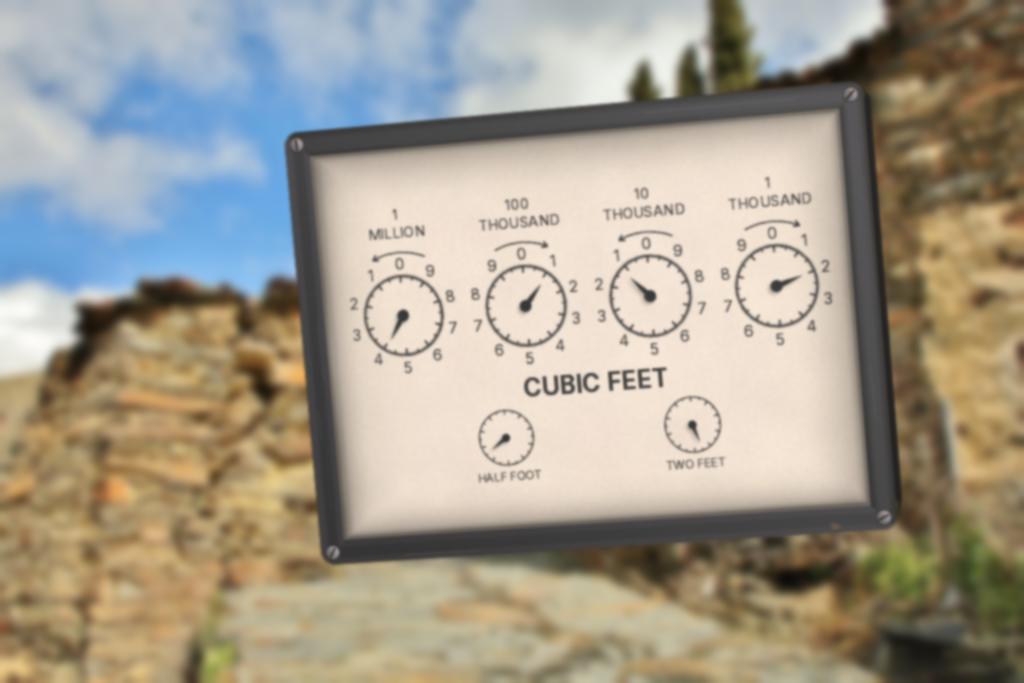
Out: ft³ 411200
